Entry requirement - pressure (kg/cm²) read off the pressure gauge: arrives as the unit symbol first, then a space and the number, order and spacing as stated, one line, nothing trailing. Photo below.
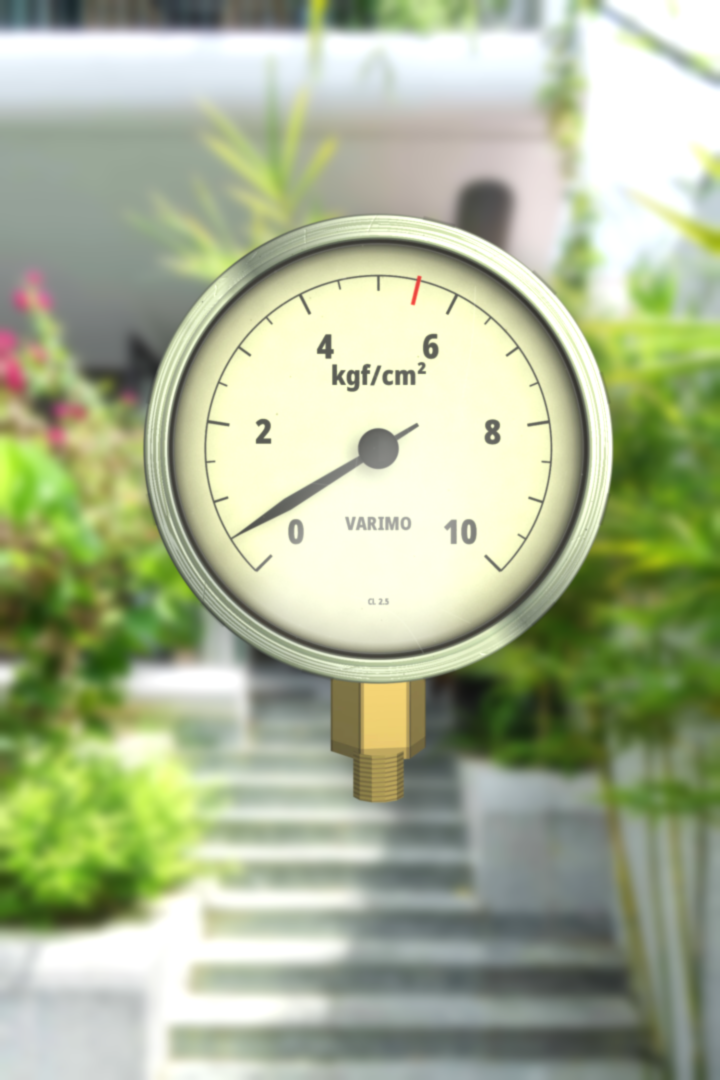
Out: kg/cm² 0.5
